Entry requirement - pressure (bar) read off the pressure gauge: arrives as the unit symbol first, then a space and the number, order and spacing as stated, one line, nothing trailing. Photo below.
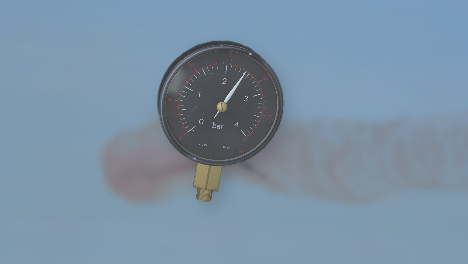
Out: bar 2.4
